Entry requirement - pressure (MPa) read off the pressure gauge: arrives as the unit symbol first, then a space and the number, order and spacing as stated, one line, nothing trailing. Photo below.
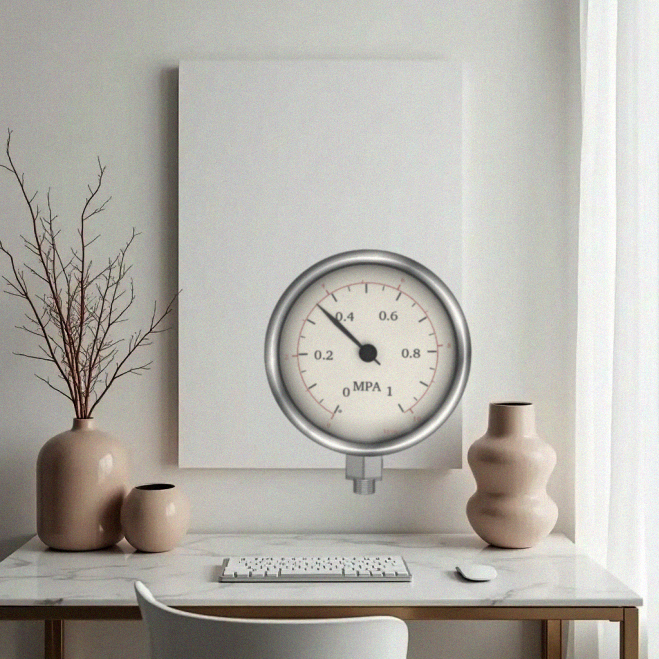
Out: MPa 0.35
